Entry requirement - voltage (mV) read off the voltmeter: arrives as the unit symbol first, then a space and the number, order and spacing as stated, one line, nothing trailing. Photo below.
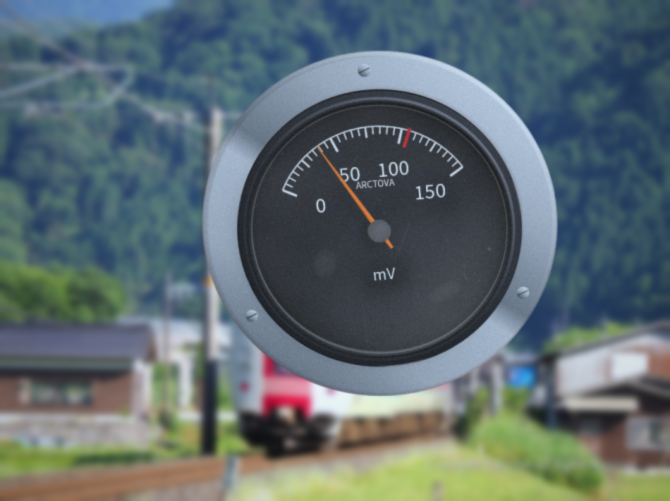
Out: mV 40
